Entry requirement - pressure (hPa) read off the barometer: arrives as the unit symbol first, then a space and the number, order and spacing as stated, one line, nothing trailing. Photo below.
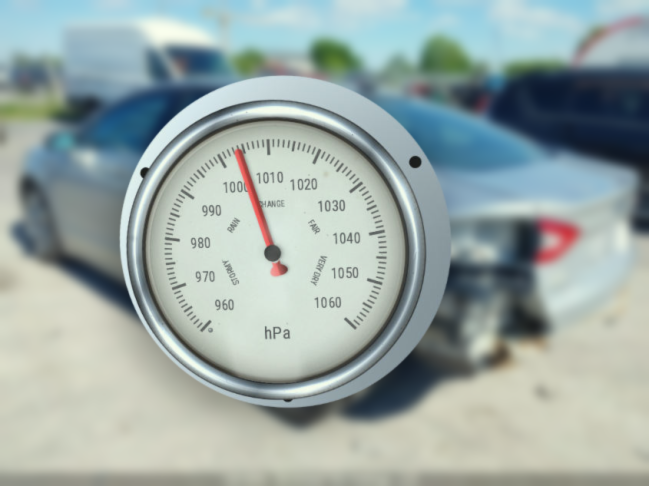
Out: hPa 1004
